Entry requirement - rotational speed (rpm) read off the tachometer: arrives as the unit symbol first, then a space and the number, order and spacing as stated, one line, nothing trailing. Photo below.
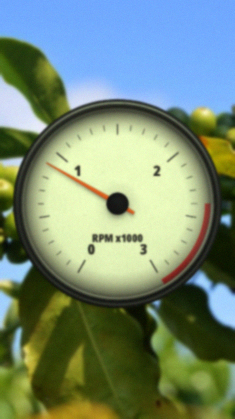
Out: rpm 900
